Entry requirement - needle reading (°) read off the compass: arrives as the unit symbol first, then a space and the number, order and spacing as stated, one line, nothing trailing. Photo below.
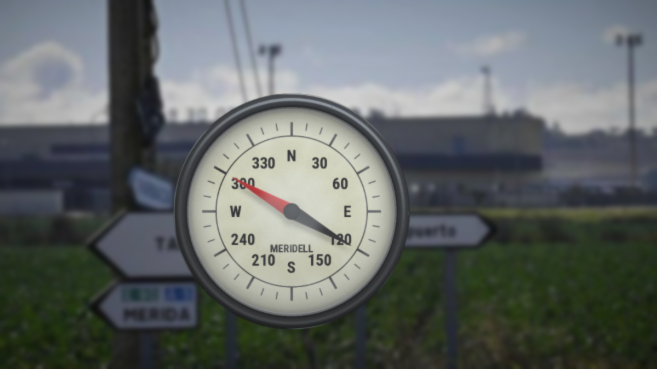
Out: ° 300
